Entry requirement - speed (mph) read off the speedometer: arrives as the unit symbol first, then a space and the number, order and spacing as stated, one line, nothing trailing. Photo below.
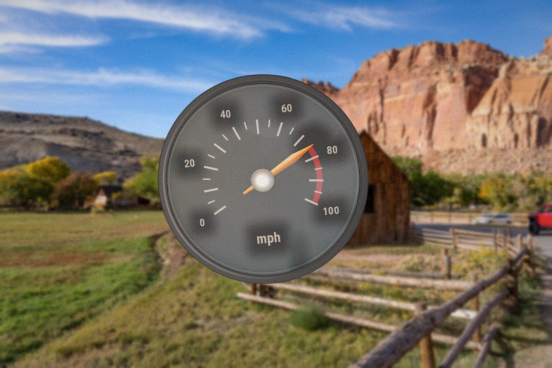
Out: mph 75
